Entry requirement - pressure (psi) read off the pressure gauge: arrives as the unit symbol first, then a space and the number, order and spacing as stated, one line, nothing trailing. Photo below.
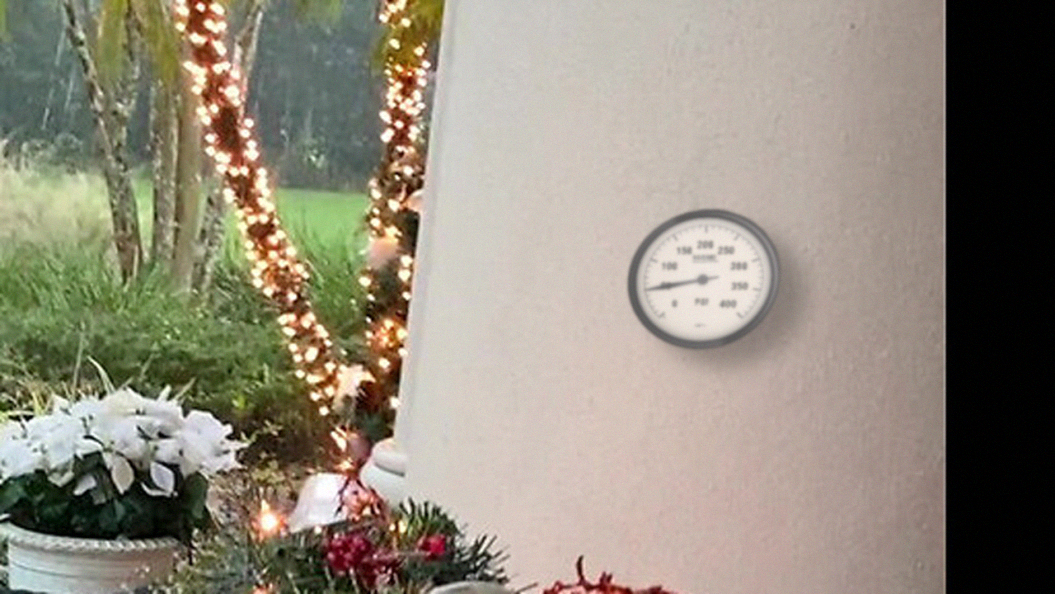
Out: psi 50
